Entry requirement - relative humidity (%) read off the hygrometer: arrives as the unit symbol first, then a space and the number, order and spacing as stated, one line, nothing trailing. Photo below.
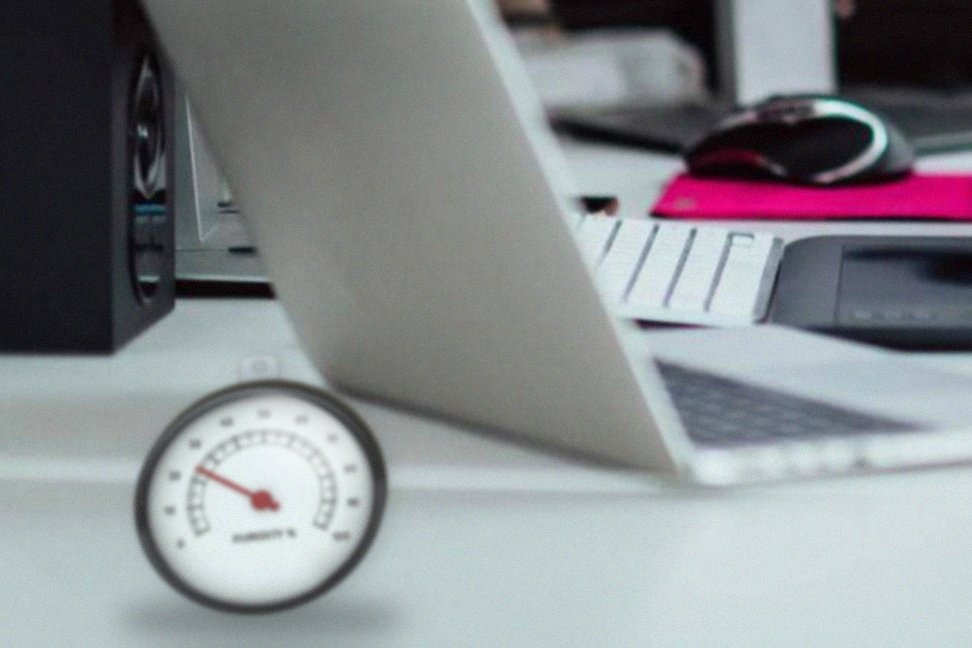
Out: % 25
